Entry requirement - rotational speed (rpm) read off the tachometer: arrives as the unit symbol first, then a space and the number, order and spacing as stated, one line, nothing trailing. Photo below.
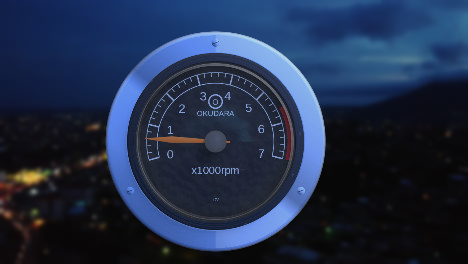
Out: rpm 600
